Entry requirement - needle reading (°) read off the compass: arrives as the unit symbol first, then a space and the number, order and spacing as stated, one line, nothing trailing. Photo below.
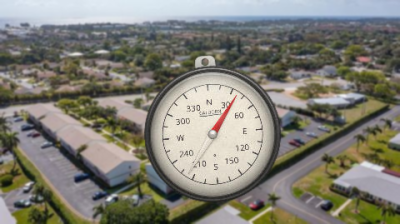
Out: ° 37.5
